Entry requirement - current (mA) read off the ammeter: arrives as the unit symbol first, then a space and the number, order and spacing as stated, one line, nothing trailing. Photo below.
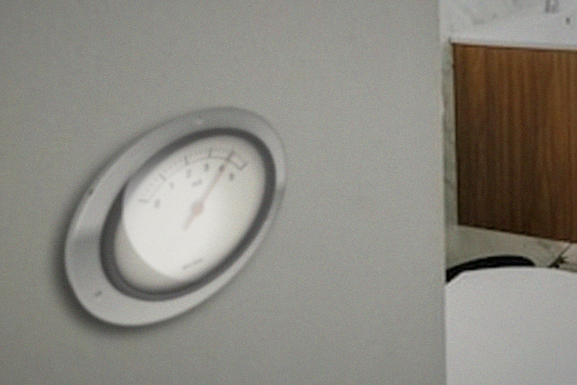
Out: mA 4
